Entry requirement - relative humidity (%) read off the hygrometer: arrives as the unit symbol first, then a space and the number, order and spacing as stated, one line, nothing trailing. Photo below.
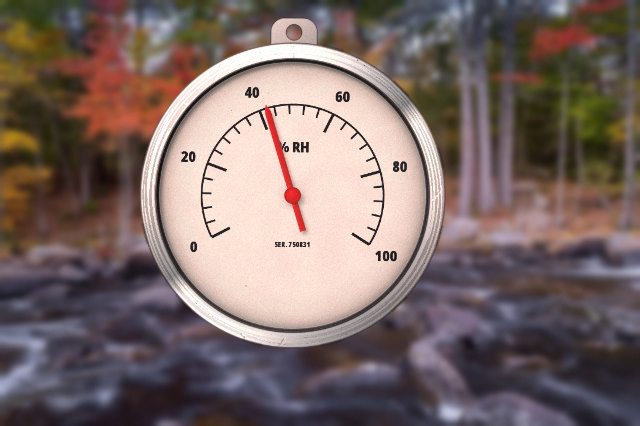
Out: % 42
